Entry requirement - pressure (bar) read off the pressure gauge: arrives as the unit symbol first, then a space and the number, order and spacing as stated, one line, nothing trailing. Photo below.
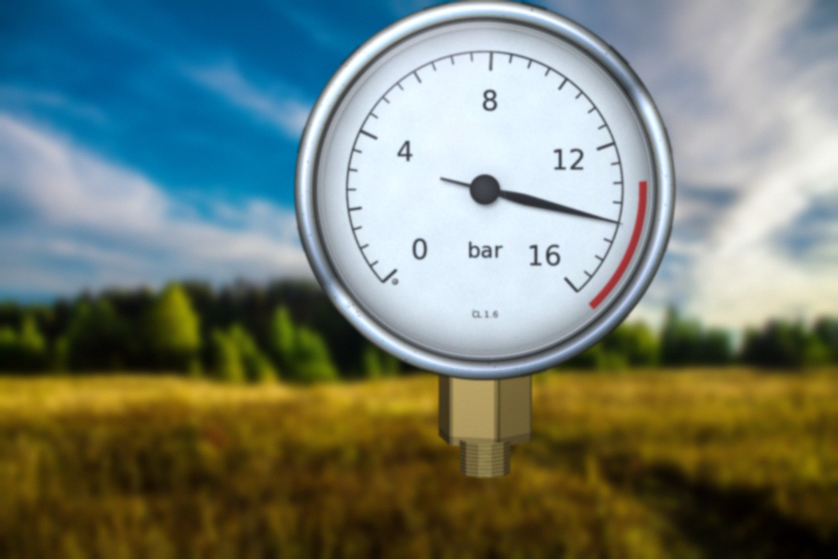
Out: bar 14
